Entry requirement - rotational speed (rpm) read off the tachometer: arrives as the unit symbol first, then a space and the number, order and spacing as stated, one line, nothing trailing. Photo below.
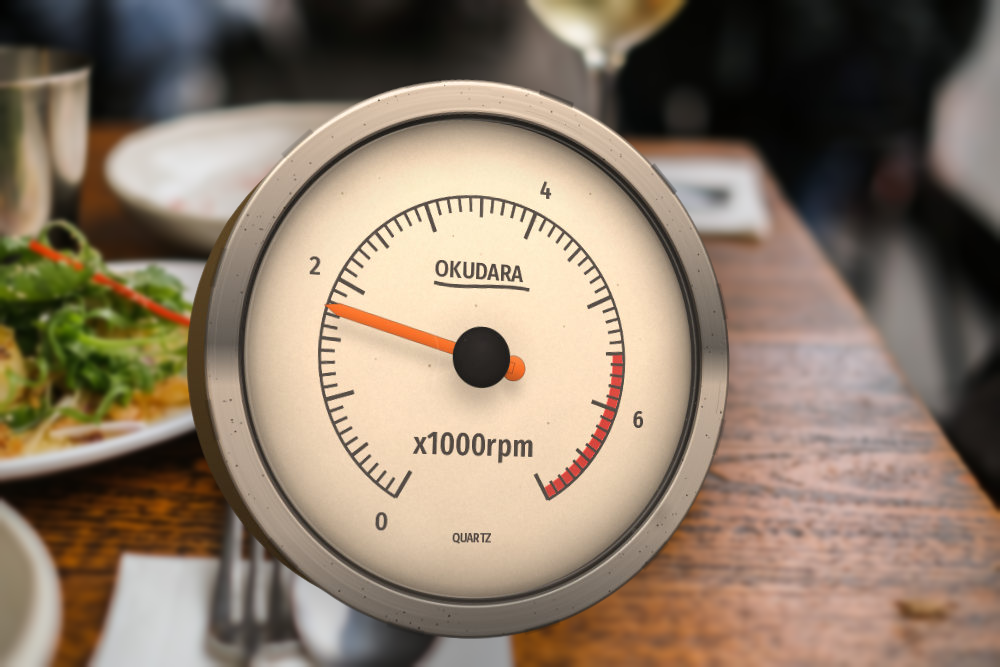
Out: rpm 1750
